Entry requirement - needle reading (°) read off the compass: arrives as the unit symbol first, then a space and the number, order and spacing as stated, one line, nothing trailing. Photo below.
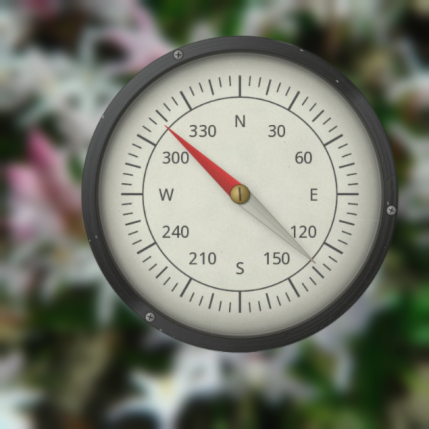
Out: ° 312.5
